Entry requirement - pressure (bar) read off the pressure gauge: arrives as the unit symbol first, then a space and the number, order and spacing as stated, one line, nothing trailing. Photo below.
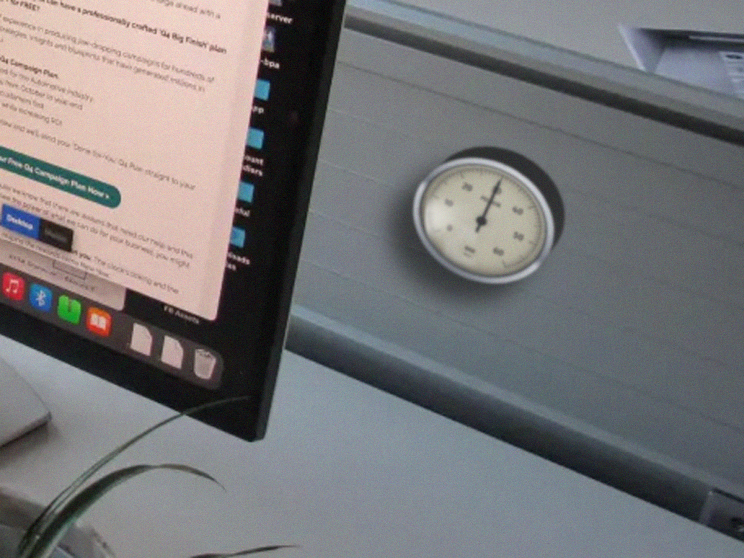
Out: bar 30
